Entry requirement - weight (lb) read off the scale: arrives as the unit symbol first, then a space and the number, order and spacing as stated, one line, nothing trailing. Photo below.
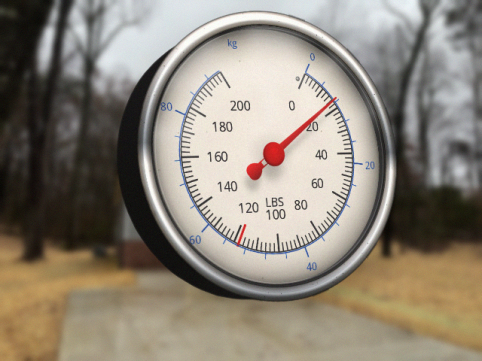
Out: lb 16
